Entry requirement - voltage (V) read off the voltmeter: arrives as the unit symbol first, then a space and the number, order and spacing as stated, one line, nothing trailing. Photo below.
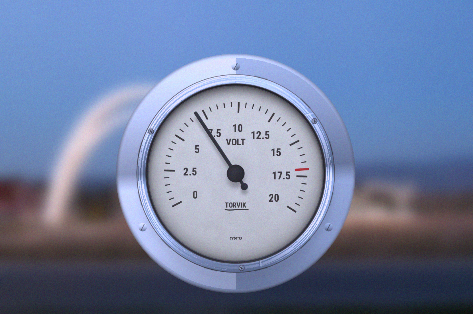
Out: V 7
